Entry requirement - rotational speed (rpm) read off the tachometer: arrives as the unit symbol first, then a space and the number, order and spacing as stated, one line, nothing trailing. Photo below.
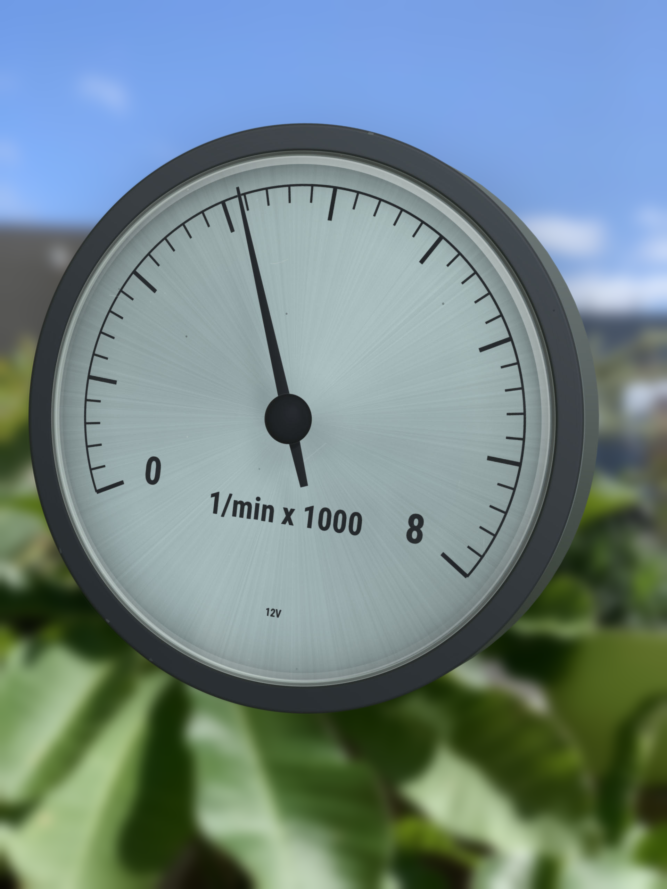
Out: rpm 3200
